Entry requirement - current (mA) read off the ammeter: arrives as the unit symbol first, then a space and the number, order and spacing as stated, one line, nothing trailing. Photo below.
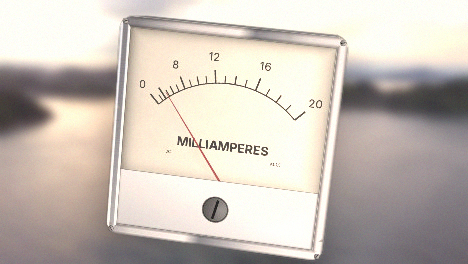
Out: mA 5
